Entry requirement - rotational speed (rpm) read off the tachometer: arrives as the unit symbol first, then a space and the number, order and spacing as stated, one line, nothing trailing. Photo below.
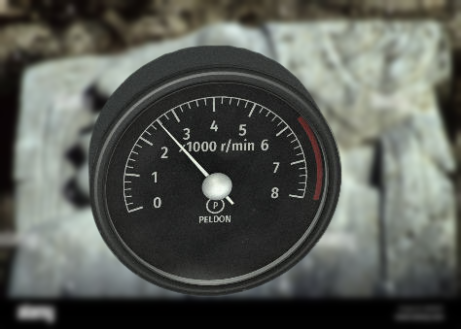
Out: rpm 2600
